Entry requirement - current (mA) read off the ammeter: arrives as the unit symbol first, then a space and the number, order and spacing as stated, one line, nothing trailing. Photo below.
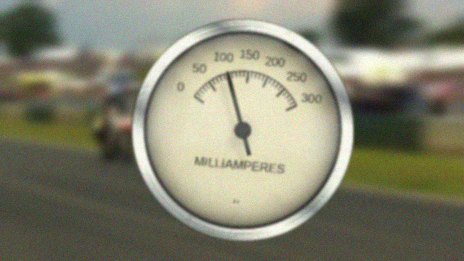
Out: mA 100
